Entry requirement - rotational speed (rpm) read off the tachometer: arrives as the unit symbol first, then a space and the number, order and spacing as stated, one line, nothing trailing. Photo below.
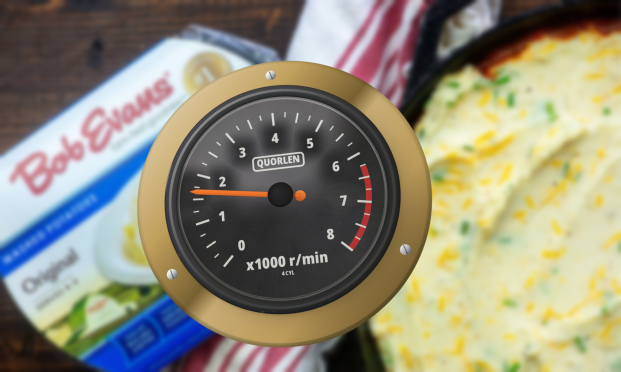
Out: rpm 1625
